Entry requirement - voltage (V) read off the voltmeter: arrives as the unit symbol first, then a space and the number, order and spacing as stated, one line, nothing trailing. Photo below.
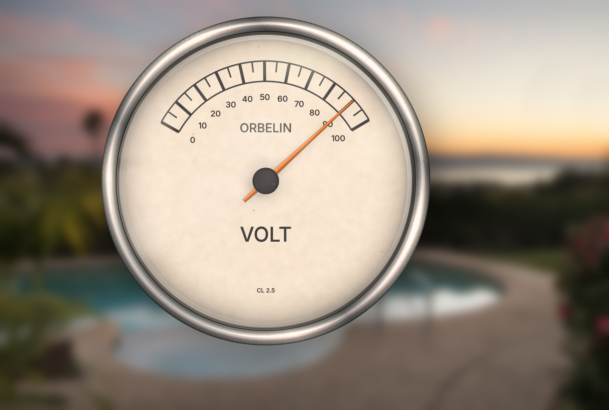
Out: V 90
